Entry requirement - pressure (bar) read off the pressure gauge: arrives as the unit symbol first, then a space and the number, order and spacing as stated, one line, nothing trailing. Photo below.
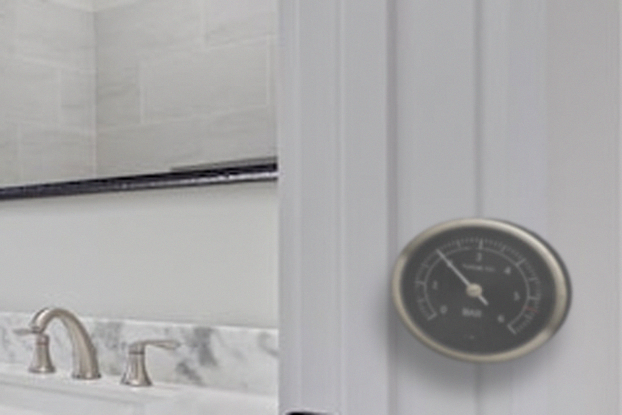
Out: bar 2
